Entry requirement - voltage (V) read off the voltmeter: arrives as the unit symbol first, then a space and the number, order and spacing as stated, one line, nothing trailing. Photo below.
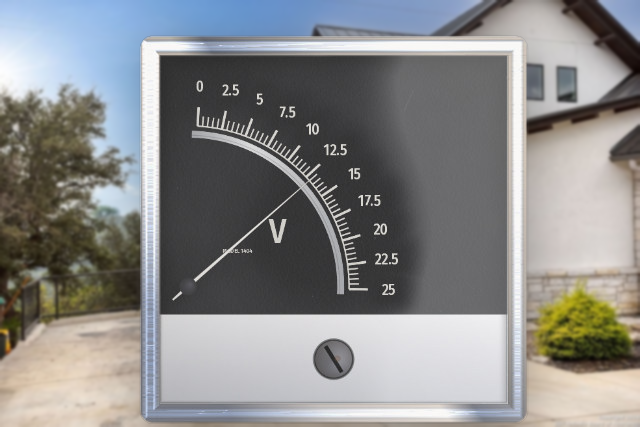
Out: V 13
